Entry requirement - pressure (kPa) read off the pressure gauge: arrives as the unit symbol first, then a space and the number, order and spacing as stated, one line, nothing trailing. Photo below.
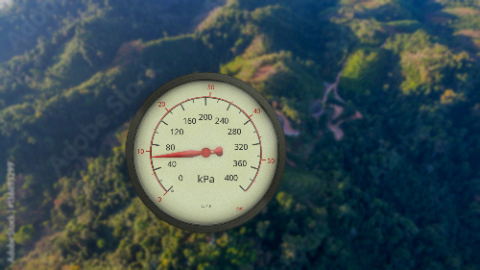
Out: kPa 60
